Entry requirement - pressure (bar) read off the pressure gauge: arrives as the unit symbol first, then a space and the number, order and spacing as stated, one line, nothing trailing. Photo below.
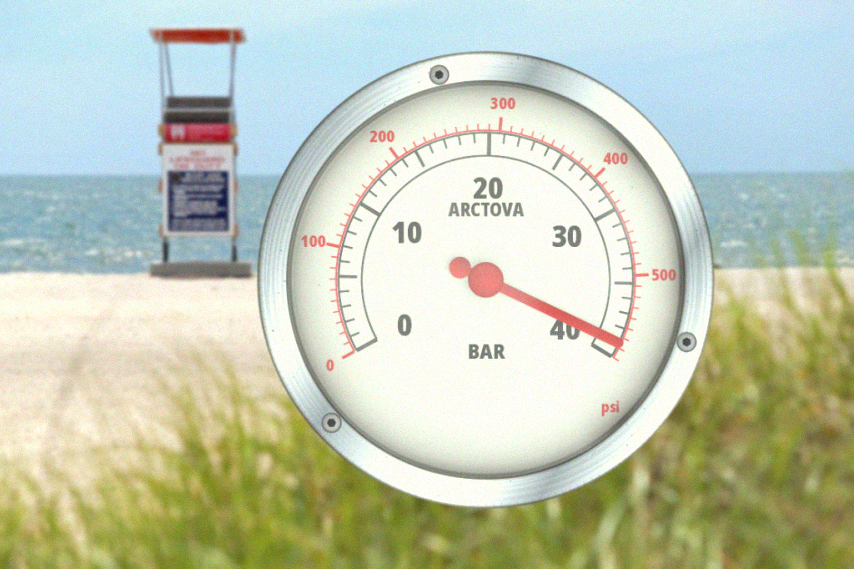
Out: bar 39
